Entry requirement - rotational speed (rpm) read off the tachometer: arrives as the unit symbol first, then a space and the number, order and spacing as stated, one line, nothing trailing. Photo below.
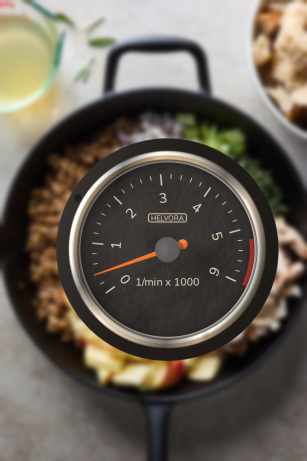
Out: rpm 400
